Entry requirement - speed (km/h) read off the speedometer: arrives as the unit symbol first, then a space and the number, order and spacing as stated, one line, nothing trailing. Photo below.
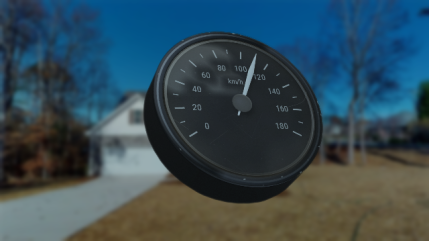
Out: km/h 110
